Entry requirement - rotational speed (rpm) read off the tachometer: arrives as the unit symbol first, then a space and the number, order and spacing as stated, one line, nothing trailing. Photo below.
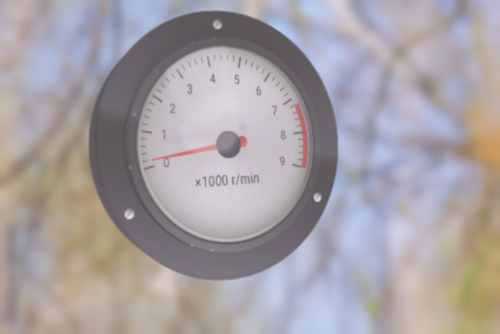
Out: rpm 200
